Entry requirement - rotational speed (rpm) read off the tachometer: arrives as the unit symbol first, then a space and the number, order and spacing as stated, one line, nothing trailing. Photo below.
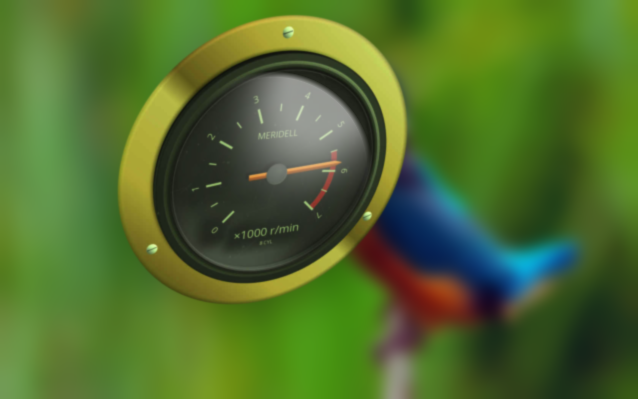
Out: rpm 5750
